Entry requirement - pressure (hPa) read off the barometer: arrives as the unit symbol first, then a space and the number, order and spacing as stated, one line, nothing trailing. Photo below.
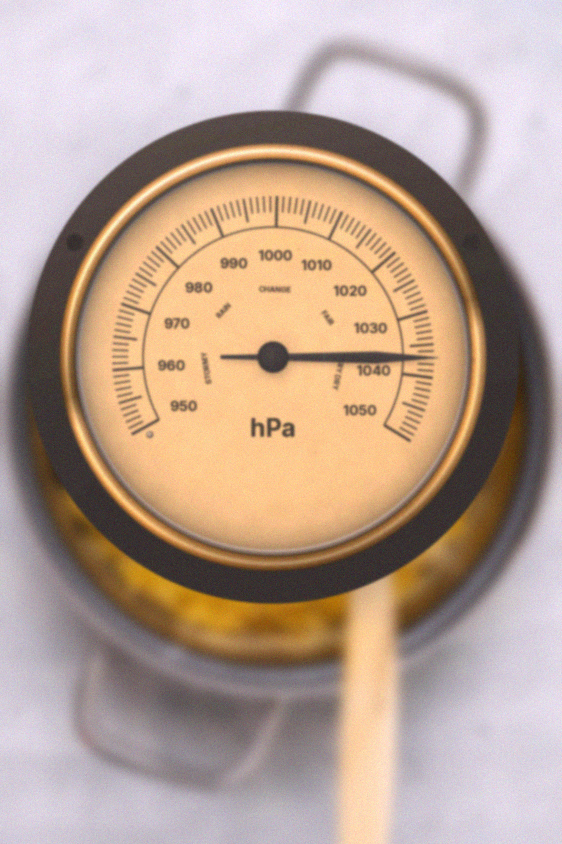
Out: hPa 1037
